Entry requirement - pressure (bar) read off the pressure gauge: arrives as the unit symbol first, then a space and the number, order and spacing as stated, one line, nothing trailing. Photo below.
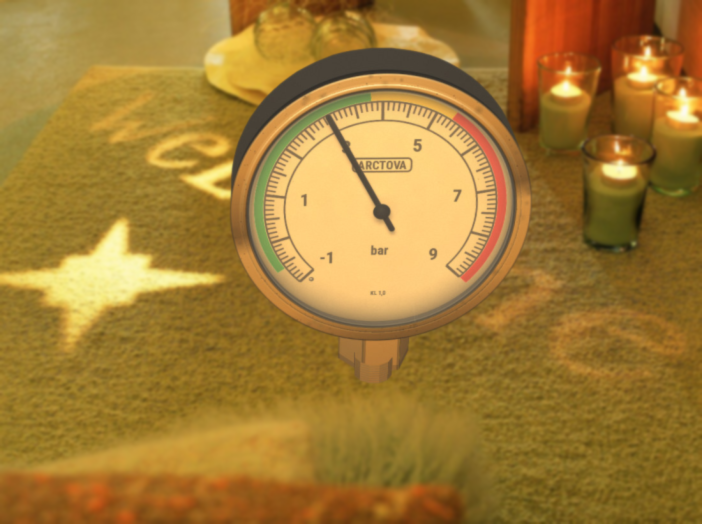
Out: bar 3
